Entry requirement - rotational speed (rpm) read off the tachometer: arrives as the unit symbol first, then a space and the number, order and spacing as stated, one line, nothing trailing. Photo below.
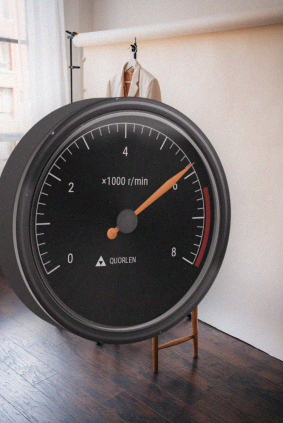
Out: rpm 5800
